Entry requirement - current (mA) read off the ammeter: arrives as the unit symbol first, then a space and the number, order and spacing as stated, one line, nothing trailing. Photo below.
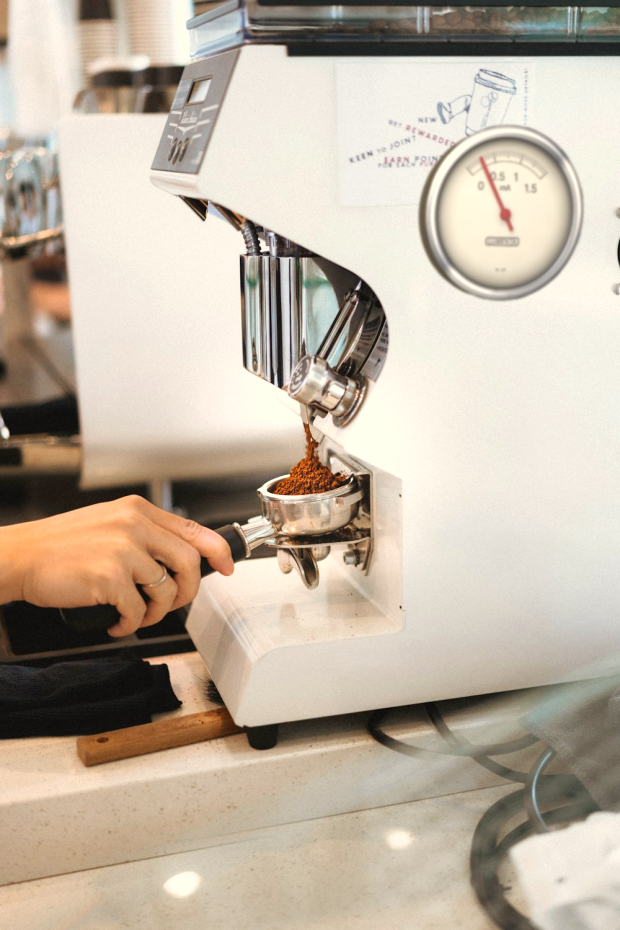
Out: mA 0.25
